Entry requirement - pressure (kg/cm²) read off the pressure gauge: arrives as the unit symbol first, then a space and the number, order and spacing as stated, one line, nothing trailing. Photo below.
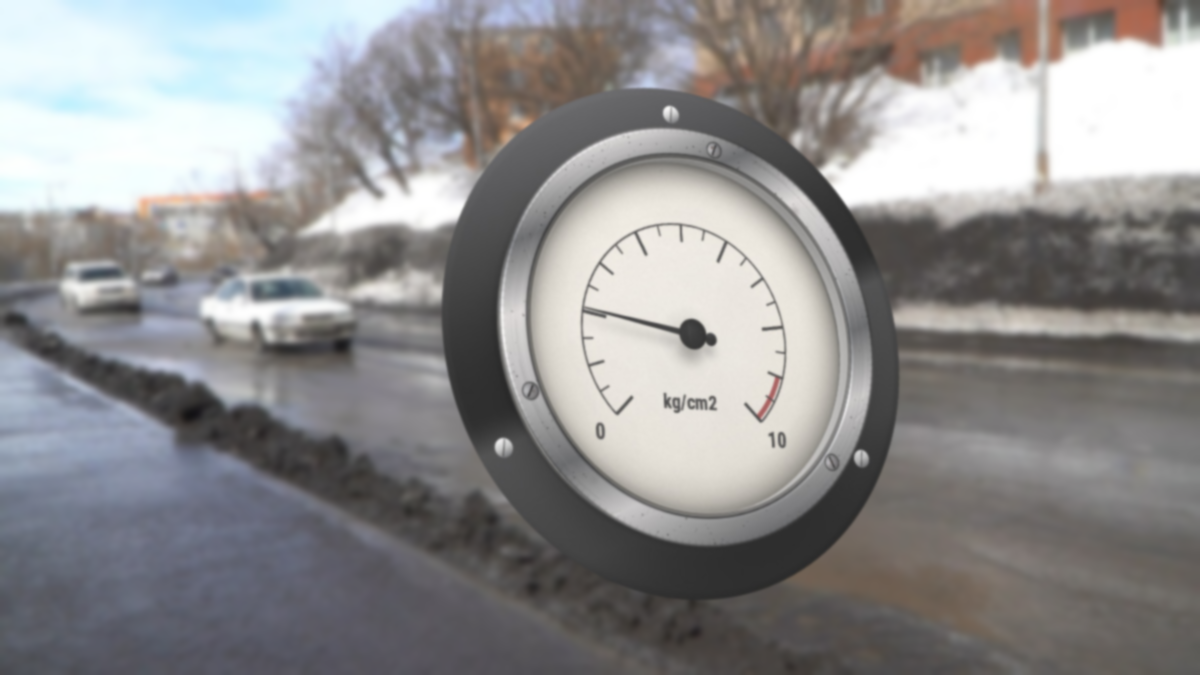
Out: kg/cm² 2
